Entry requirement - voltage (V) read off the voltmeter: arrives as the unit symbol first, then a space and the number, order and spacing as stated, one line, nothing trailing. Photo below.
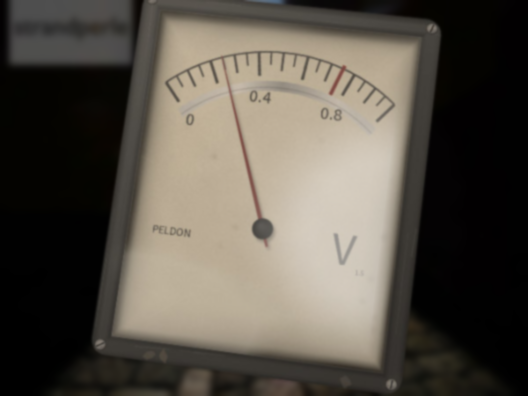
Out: V 0.25
